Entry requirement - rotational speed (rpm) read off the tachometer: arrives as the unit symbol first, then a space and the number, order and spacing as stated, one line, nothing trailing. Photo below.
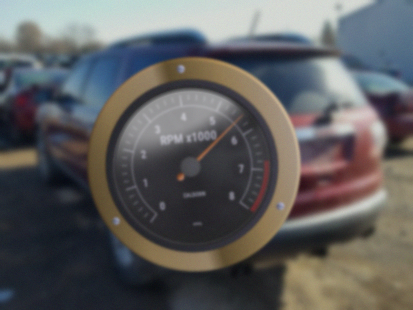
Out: rpm 5600
